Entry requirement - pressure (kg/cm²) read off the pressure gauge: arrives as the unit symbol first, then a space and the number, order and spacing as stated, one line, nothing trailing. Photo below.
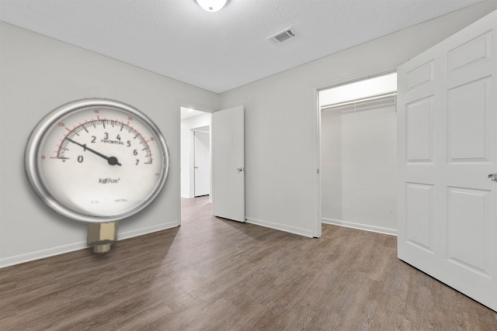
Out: kg/cm² 1
